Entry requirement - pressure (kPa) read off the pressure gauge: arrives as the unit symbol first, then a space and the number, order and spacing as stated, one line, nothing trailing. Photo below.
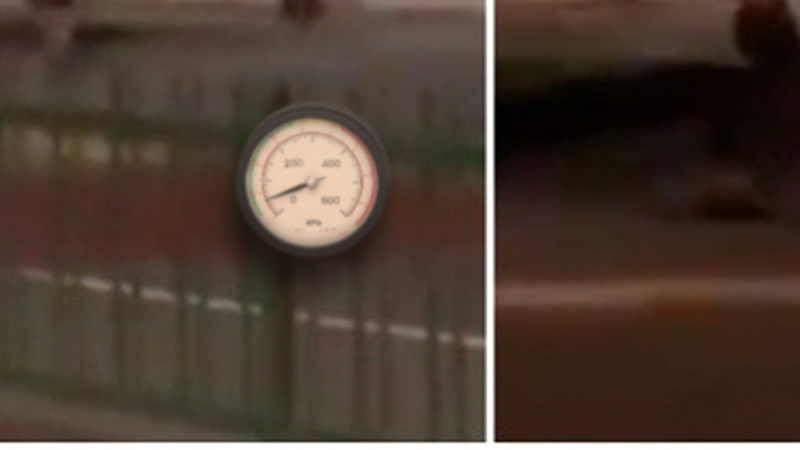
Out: kPa 50
